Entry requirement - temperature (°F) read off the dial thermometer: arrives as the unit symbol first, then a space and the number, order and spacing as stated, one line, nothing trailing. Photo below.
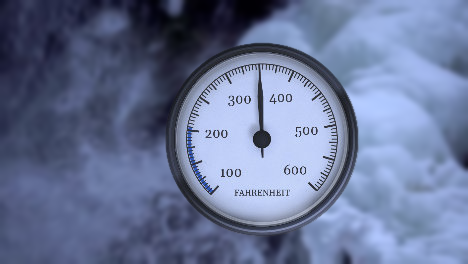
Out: °F 350
